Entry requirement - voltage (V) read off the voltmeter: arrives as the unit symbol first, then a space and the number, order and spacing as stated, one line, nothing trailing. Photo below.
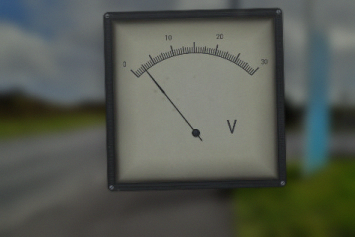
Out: V 2.5
